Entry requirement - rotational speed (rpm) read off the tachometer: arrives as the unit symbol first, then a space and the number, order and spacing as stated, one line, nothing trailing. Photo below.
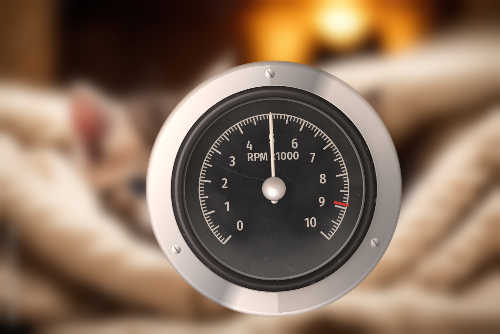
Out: rpm 5000
